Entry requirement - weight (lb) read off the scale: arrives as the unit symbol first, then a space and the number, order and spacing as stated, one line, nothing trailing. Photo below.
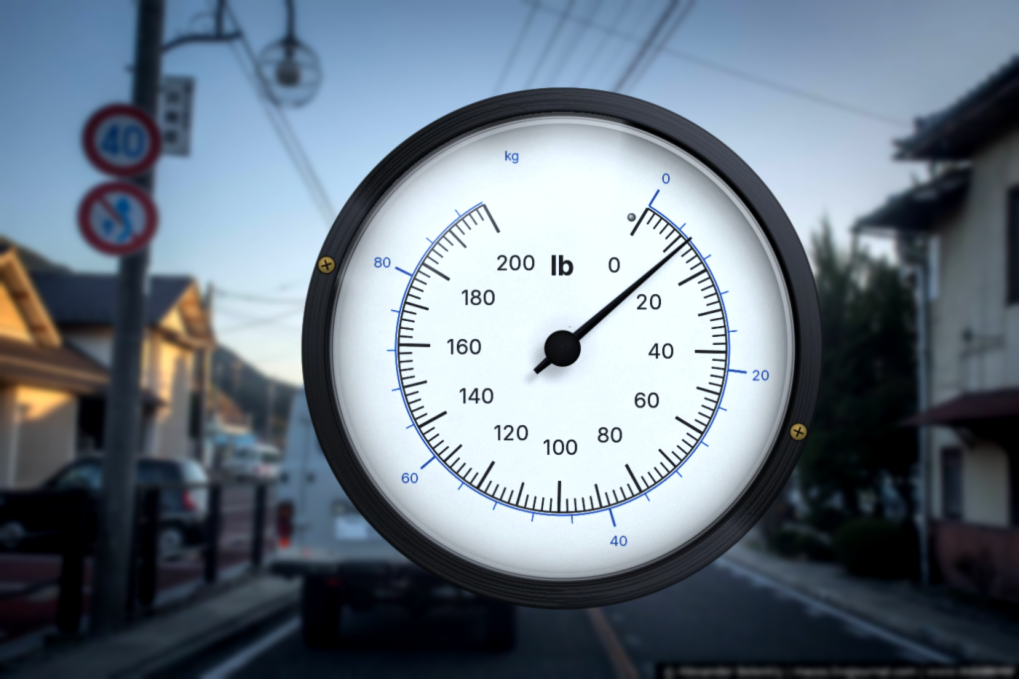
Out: lb 12
